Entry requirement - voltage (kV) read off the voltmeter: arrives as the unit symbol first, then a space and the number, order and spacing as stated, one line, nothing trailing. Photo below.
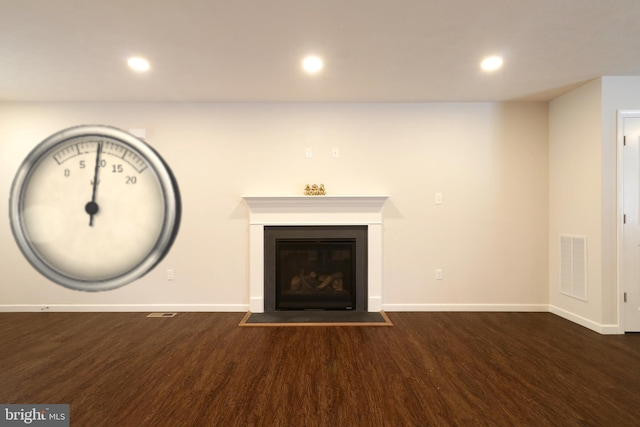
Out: kV 10
